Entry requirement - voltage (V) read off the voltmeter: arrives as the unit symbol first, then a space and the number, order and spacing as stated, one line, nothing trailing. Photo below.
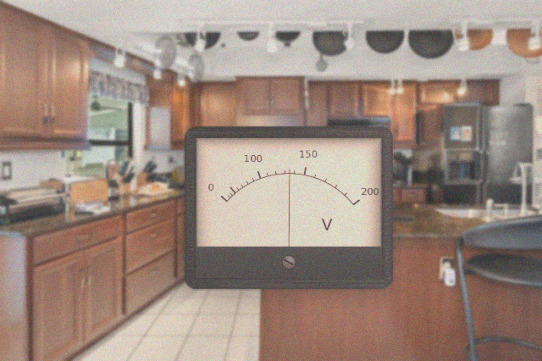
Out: V 135
